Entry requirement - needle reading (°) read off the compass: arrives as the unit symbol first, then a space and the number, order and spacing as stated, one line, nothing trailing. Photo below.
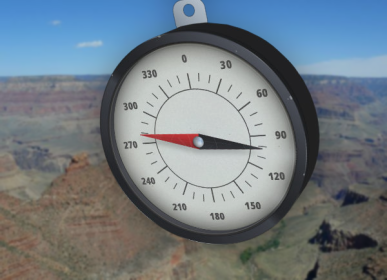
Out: ° 280
